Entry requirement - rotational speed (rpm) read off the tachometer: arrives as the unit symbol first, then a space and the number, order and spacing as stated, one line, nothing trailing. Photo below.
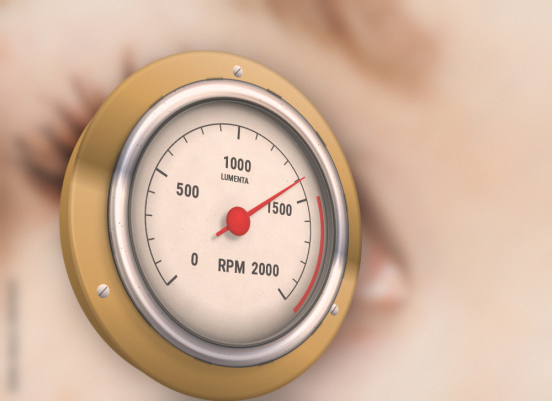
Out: rpm 1400
